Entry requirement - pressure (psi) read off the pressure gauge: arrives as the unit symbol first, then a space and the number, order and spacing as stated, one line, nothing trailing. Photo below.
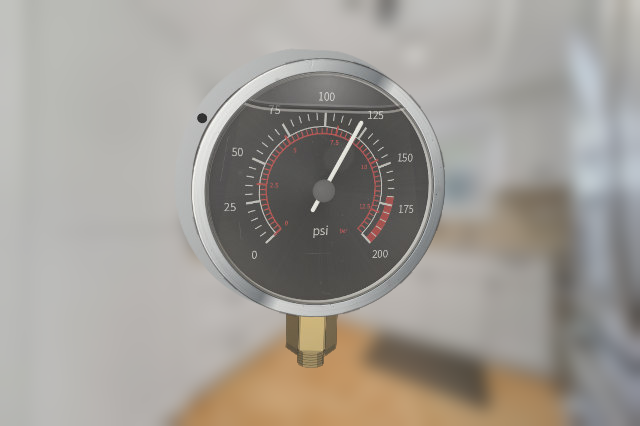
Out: psi 120
